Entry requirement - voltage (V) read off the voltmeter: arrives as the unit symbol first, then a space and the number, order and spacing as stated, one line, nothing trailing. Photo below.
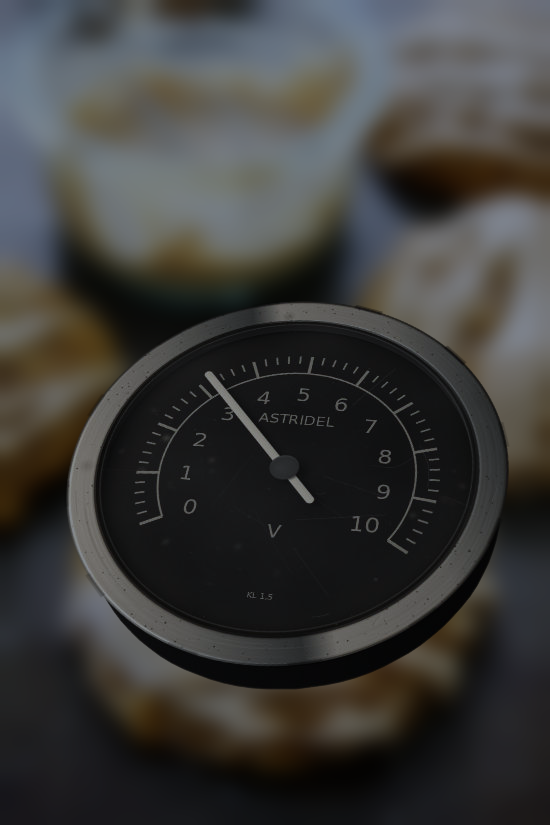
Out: V 3.2
